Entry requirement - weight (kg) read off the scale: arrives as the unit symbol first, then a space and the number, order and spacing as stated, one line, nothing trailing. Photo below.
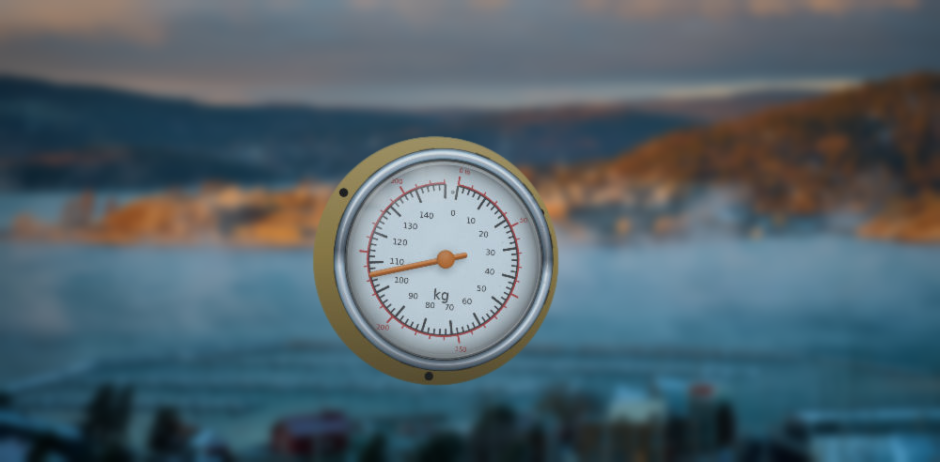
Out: kg 106
